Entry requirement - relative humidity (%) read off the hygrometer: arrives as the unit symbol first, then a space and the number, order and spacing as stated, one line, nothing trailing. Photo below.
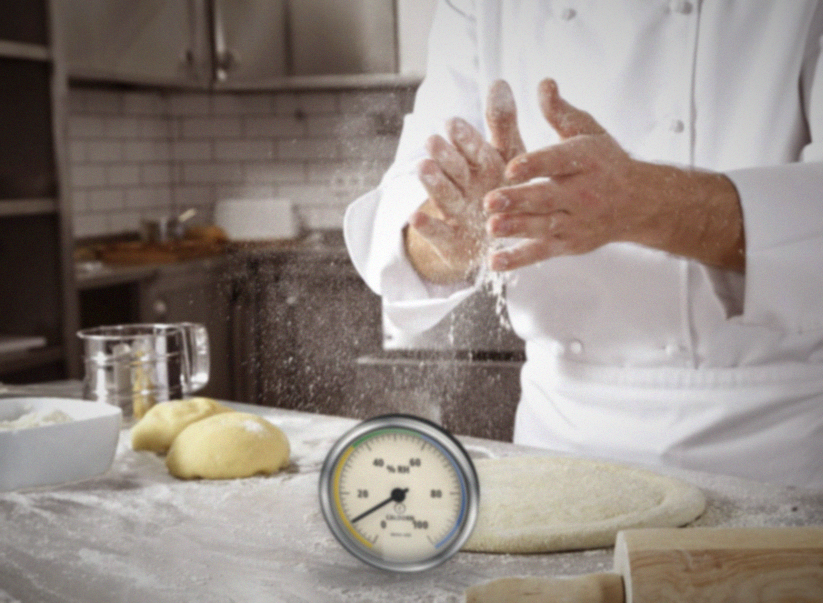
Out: % 10
